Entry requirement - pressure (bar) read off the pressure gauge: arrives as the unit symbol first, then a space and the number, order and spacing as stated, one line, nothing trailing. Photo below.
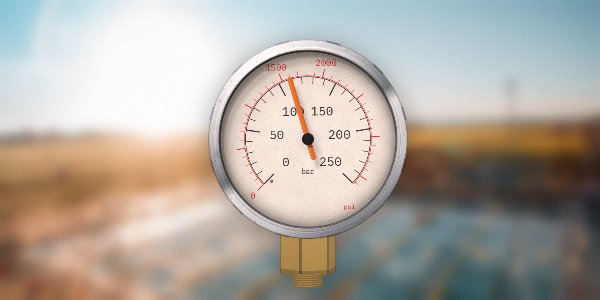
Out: bar 110
